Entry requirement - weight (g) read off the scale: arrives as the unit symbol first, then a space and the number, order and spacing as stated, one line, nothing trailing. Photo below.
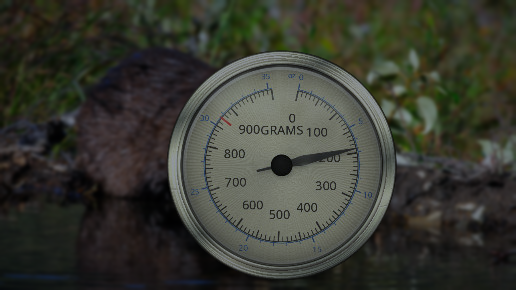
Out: g 190
